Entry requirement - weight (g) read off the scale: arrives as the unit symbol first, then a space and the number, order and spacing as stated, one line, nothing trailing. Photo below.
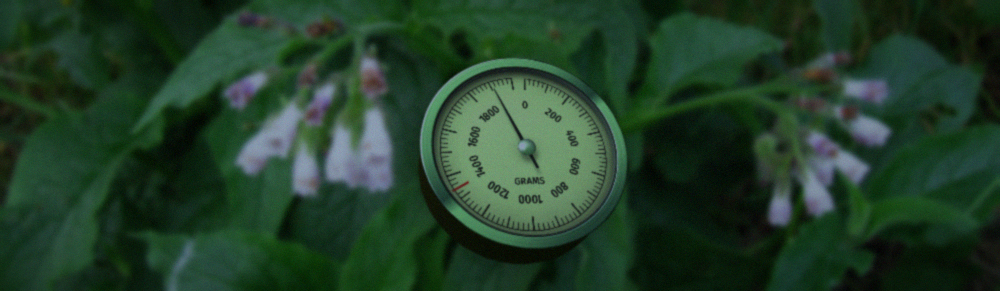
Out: g 1900
